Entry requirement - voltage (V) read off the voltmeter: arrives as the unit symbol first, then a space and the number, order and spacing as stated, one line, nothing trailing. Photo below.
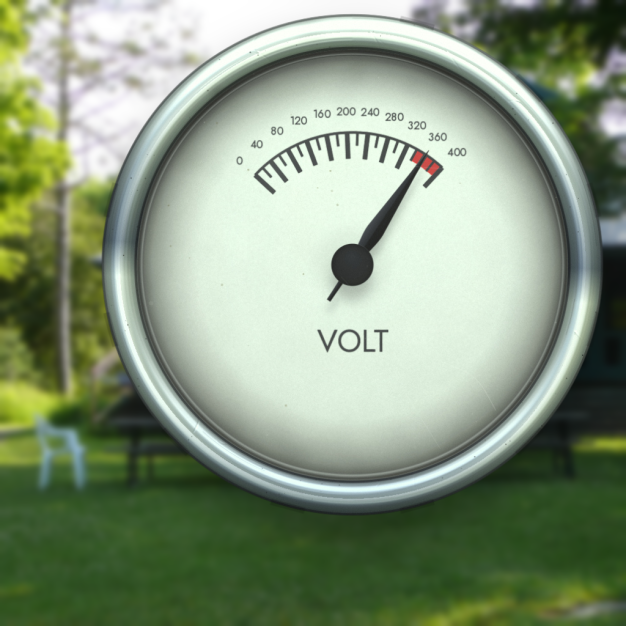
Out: V 360
